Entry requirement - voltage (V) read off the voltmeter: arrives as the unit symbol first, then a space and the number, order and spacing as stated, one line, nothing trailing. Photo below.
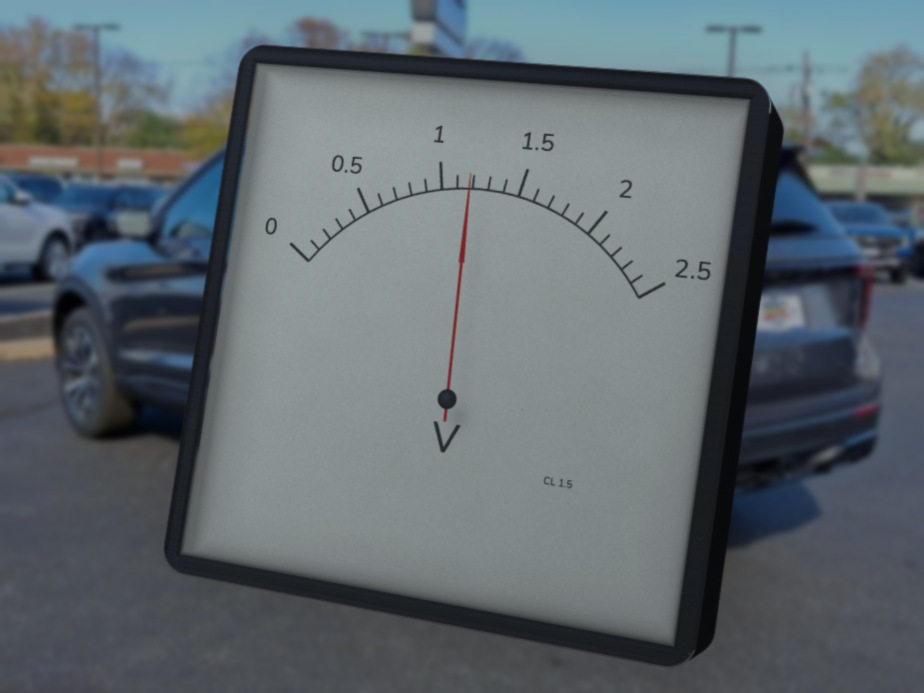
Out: V 1.2
